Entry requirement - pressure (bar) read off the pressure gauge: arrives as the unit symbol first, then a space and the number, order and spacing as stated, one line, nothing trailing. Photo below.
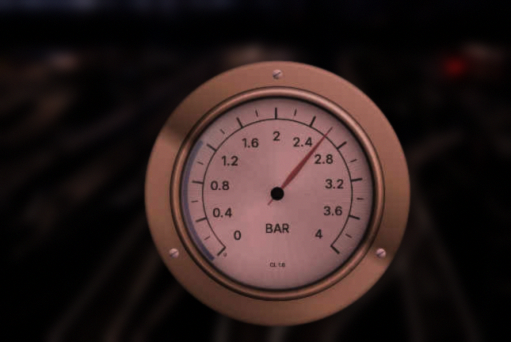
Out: bar 2.6
